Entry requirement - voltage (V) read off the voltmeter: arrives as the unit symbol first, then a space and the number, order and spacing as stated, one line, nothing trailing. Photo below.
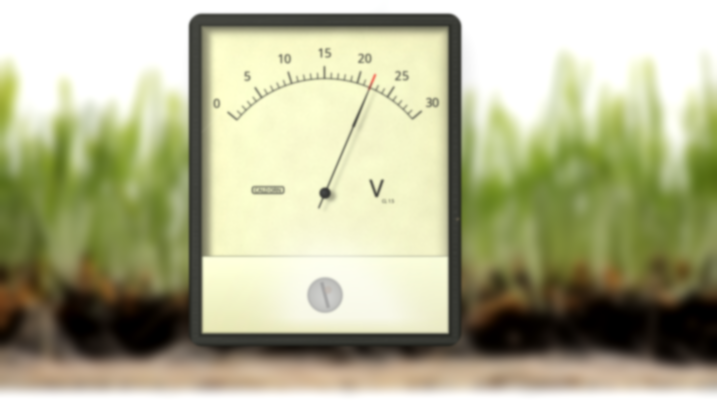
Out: V 22
